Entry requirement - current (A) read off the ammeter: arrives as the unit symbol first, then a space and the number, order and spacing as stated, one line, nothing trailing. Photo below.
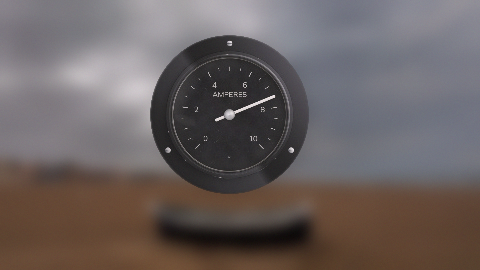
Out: A 7.5
